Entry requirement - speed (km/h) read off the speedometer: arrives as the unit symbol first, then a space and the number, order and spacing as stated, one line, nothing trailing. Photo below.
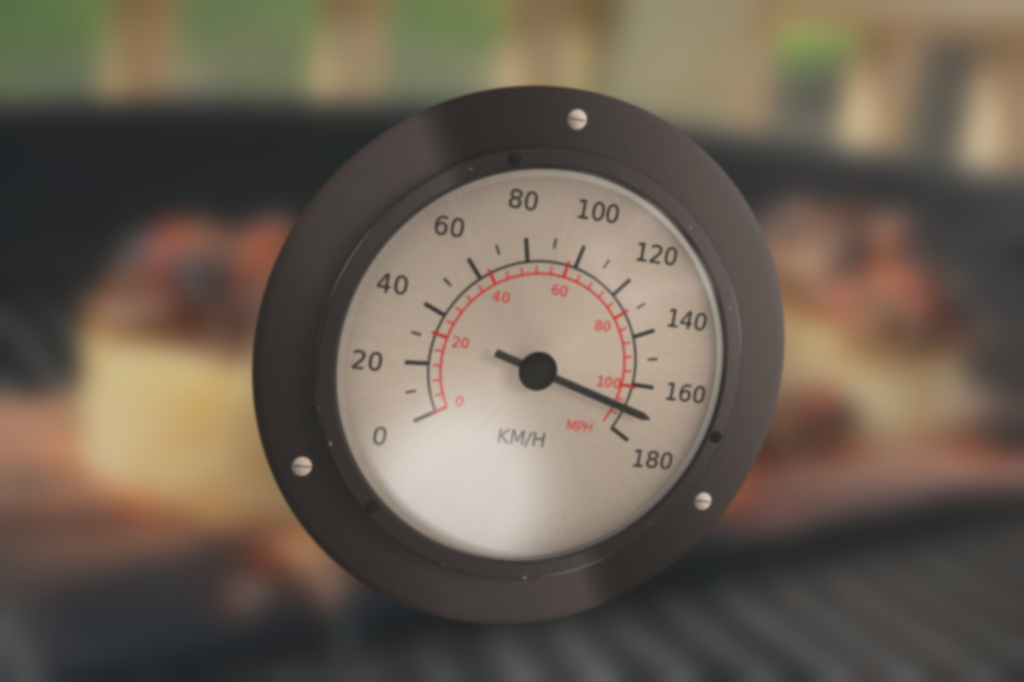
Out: km/h 170
